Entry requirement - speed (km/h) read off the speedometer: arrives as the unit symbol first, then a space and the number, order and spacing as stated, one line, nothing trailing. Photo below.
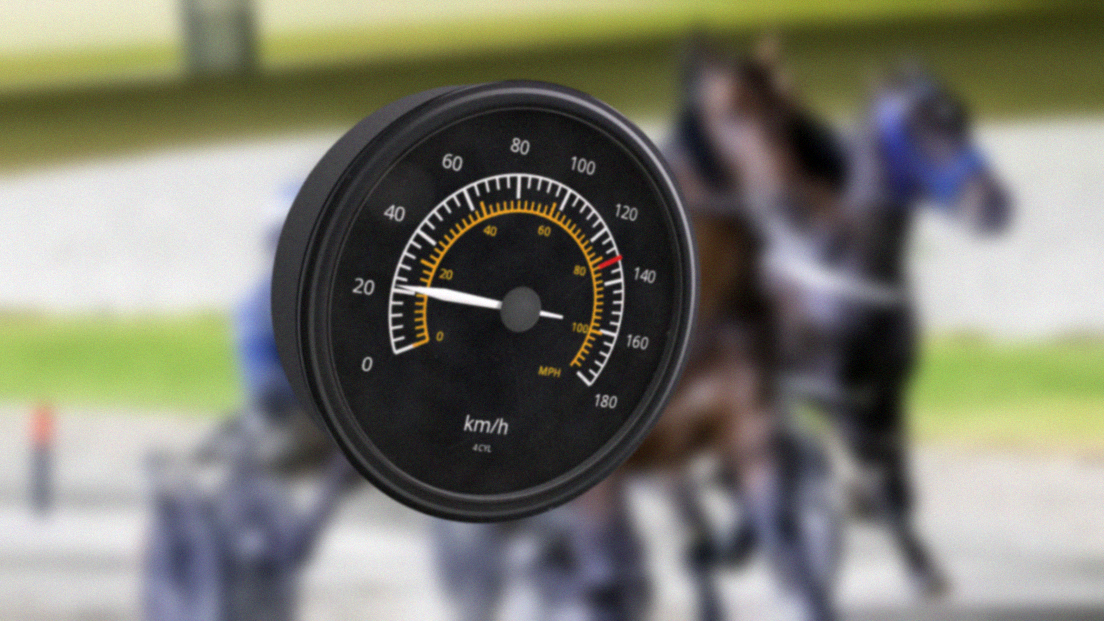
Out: km/h 22
